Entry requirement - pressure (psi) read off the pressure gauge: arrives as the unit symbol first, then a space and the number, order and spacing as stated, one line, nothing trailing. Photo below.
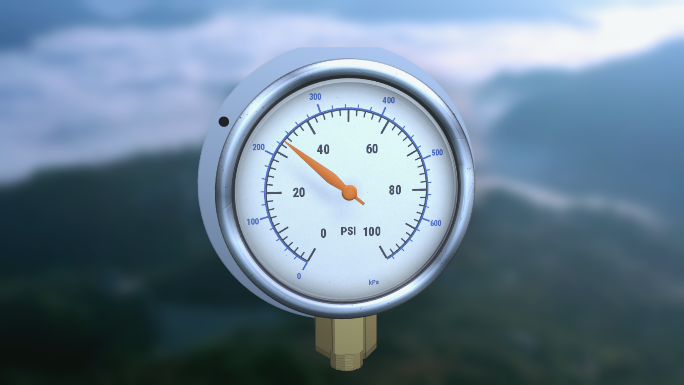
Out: psi 33
